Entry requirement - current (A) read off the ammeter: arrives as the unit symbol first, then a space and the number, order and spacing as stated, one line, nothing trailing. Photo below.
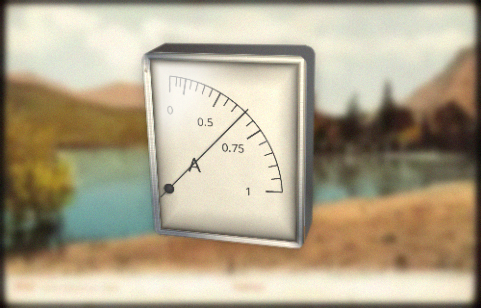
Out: A 0.65
